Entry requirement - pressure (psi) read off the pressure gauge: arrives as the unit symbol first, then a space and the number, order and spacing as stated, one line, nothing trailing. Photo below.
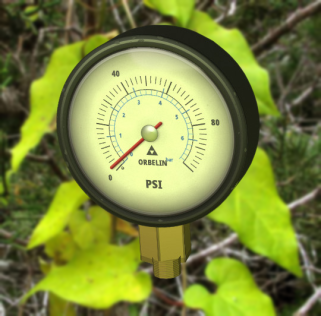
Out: psi 2
